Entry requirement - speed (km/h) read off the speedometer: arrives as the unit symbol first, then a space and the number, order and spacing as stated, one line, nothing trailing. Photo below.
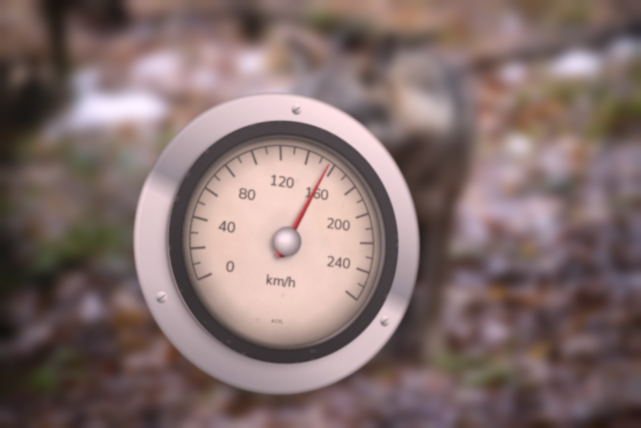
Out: km/h 155
